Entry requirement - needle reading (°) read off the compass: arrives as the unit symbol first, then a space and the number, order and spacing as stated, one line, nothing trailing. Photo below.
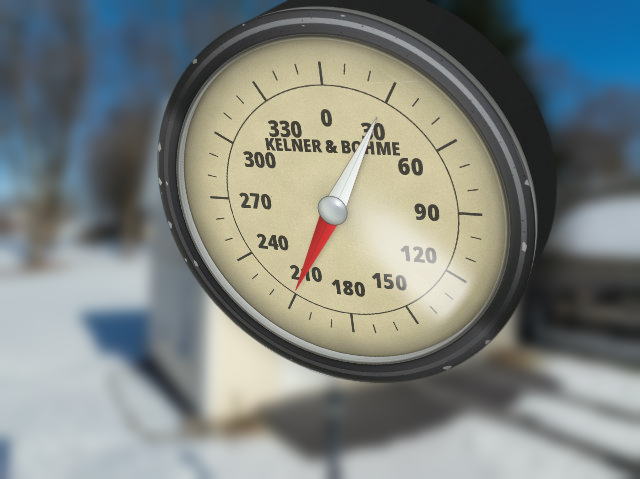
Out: ° 210
